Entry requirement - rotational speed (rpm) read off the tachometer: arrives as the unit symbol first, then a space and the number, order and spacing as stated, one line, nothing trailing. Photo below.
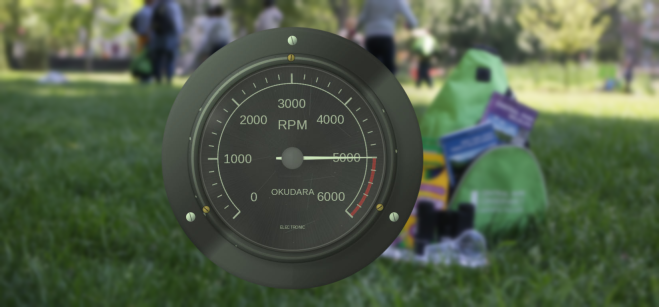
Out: rpm 5000
